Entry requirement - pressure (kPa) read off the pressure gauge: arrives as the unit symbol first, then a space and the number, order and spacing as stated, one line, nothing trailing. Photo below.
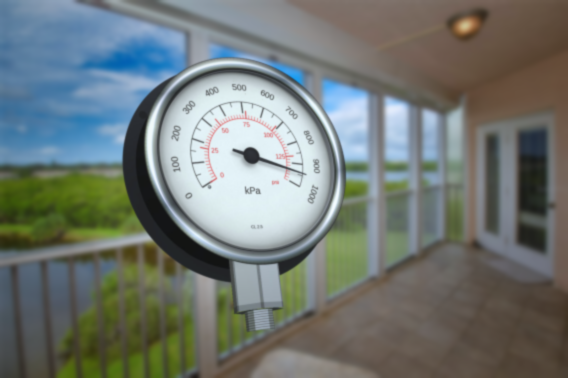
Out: kPa 950
